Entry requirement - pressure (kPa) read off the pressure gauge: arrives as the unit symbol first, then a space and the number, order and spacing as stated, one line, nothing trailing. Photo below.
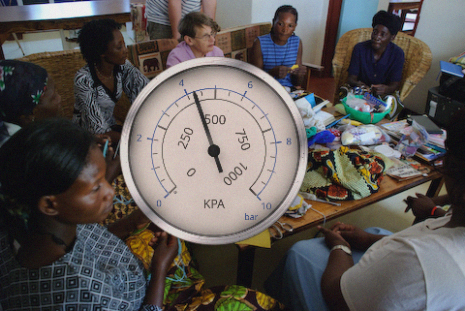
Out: kPa 425
